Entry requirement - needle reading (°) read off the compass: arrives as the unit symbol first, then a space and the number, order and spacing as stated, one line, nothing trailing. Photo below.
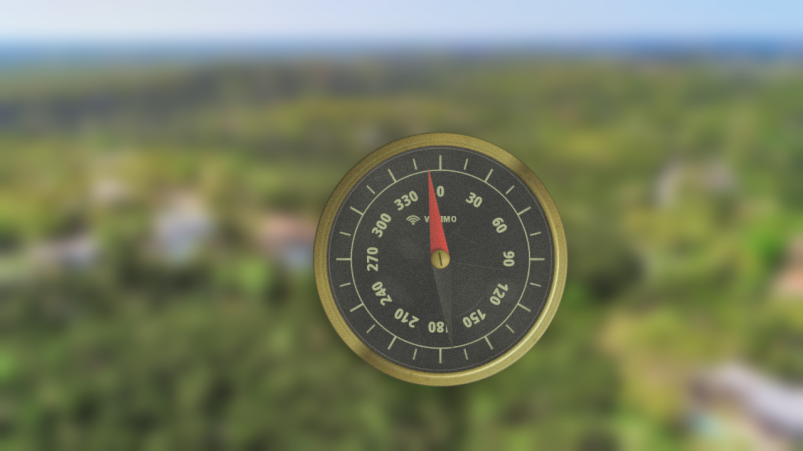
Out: ° 352.5
